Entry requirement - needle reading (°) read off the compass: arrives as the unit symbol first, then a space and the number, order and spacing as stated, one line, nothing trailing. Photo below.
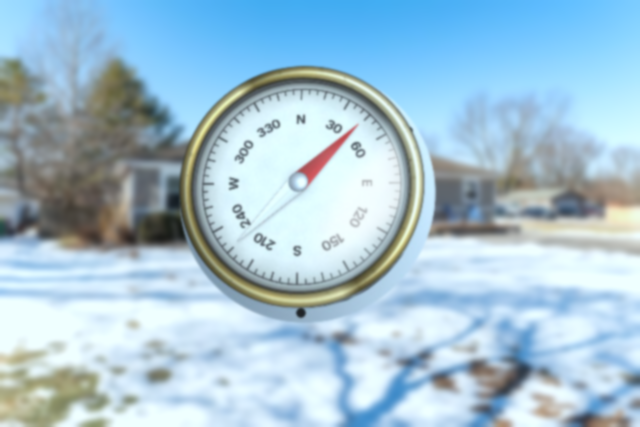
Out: ° 45
